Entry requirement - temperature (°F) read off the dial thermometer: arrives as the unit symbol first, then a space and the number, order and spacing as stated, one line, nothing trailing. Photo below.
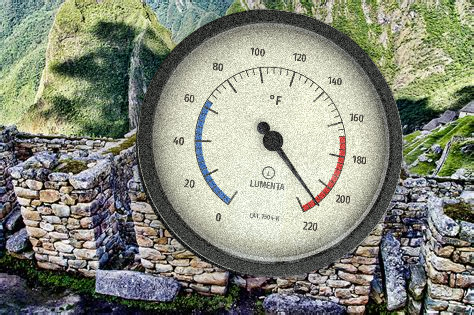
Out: °F 212
